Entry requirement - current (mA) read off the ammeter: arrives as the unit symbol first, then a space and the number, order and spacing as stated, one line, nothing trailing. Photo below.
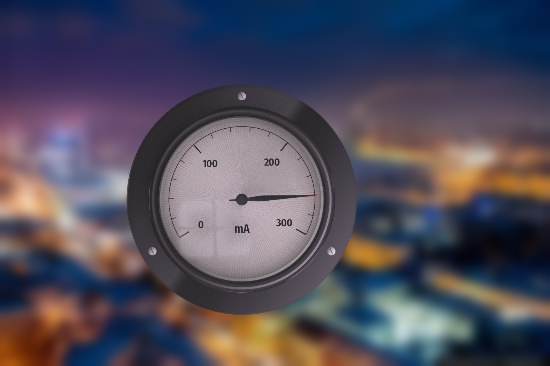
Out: mA 260
